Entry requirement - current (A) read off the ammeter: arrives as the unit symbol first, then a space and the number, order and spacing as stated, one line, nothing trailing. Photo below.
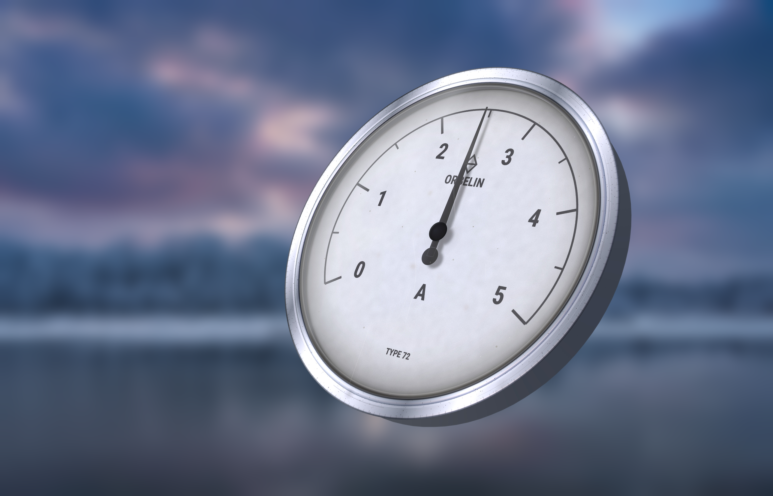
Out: A 2.5
